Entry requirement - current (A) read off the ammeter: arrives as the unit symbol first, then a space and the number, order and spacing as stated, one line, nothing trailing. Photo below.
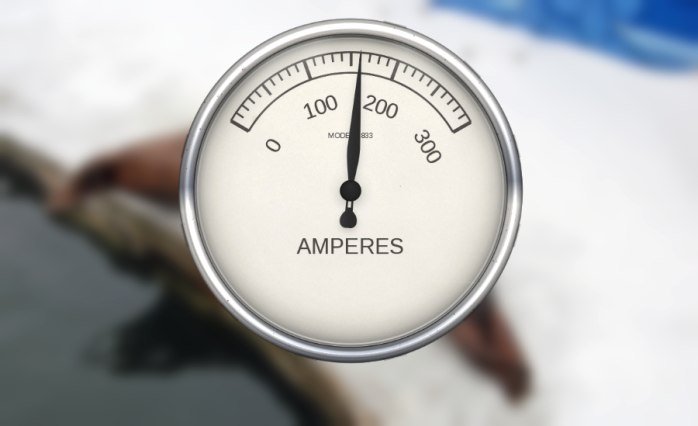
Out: A 160
